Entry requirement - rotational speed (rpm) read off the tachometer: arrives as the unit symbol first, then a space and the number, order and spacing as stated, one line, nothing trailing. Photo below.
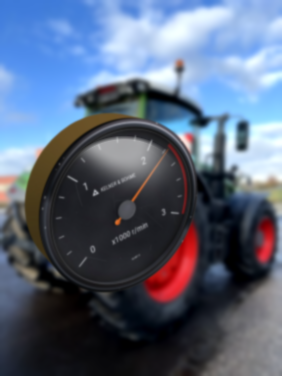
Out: rpm 2200
